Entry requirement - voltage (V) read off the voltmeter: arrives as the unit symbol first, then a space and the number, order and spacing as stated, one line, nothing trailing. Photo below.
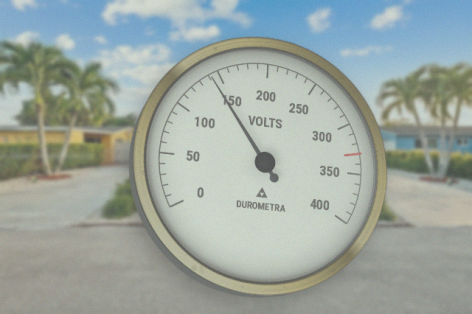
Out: V 140
